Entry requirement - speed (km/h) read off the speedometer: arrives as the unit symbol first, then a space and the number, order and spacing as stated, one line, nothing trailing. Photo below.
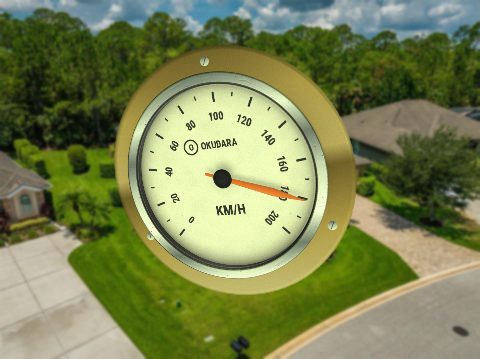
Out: km/h 180
